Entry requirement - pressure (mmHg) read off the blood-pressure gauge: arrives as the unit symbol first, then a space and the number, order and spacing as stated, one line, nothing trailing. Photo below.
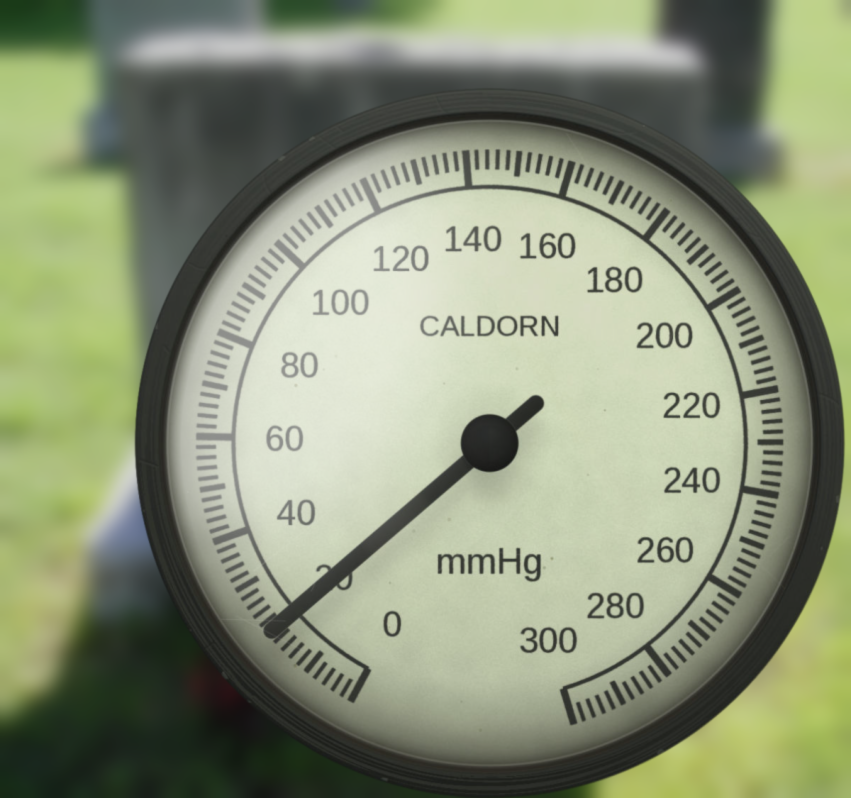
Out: mmHg 20
